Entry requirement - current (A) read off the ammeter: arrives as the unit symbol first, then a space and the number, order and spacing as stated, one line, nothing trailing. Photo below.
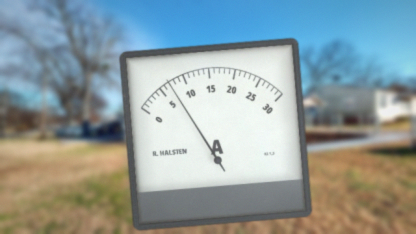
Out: A 7
